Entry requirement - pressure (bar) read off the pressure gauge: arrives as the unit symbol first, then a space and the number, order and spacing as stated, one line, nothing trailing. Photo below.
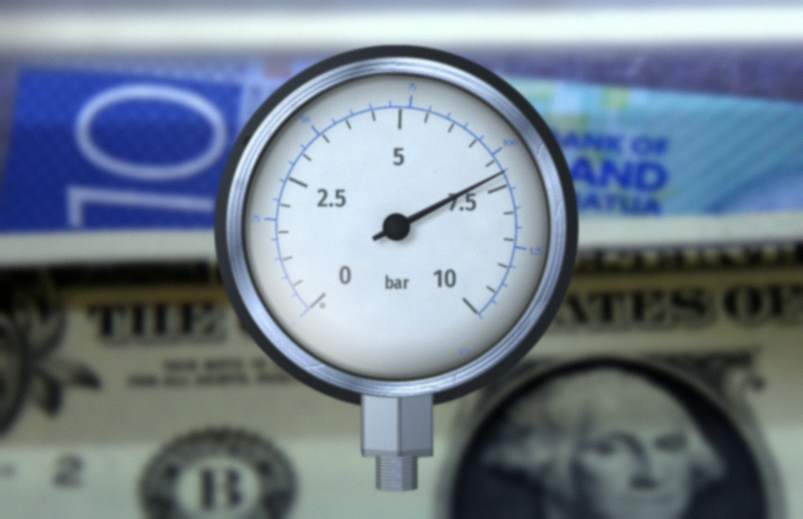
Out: bar 7.25
